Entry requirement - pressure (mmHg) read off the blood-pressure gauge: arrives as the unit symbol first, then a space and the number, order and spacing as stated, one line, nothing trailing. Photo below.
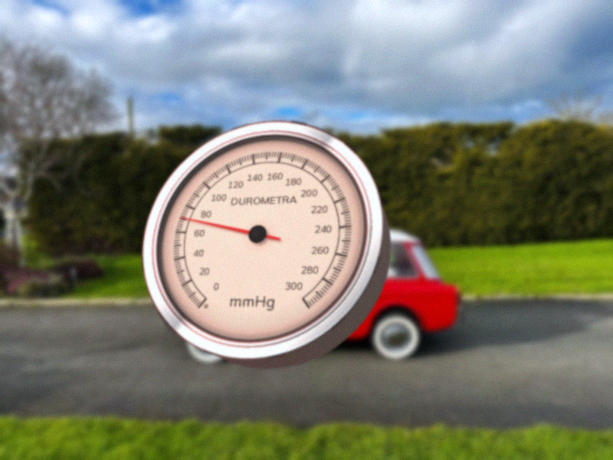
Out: mmHg 70
